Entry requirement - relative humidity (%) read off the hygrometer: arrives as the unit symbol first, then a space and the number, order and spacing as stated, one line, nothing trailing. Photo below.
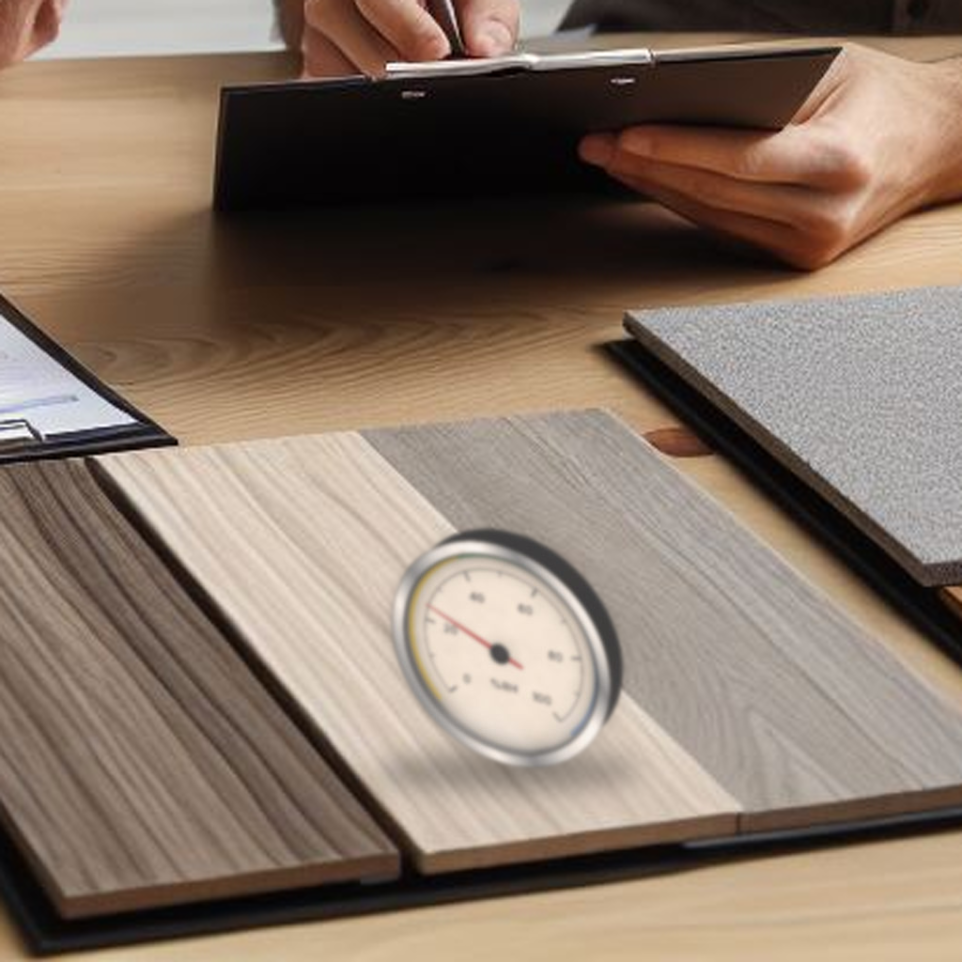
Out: % 25
